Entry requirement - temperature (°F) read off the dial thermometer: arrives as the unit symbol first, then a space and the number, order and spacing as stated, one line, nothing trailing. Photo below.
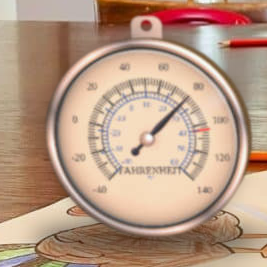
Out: °F 80
